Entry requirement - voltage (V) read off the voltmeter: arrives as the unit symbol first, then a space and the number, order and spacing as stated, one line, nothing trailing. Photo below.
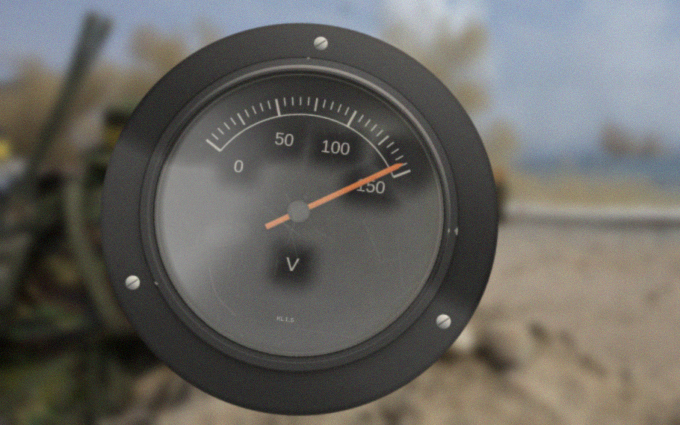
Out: V 145
